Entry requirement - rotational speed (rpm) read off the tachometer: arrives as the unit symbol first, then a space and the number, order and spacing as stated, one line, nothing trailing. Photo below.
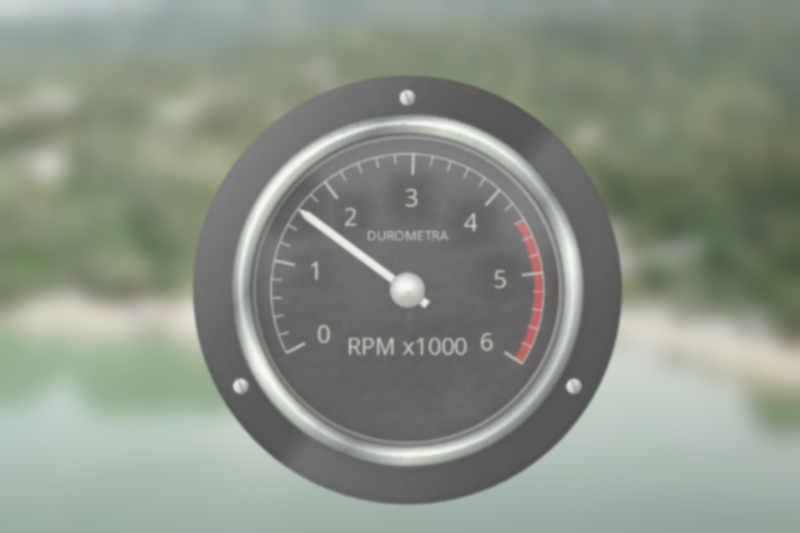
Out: rpm 1600
